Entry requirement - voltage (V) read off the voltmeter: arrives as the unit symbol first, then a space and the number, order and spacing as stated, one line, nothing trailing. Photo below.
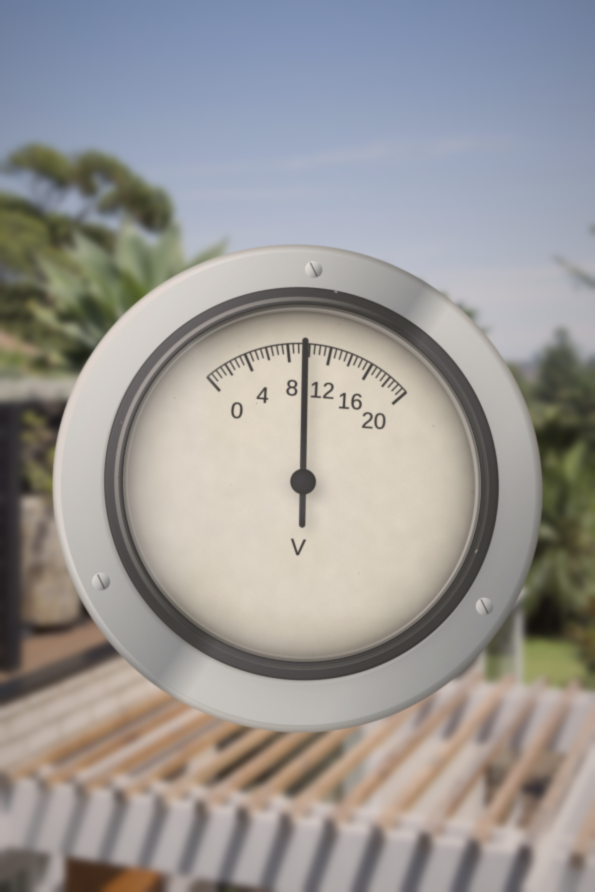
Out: V 9.5
